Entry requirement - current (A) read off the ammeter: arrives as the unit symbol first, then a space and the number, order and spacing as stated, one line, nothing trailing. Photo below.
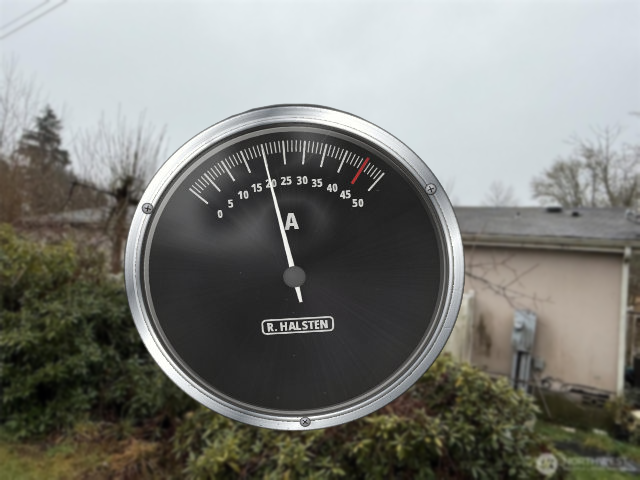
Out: A 20
